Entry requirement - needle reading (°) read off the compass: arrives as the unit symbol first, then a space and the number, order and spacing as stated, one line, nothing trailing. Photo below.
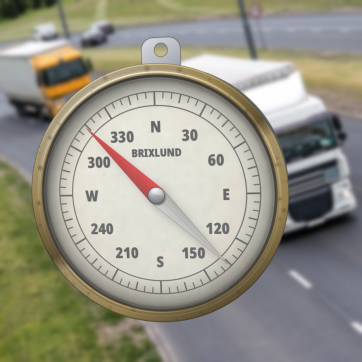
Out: ° 315
